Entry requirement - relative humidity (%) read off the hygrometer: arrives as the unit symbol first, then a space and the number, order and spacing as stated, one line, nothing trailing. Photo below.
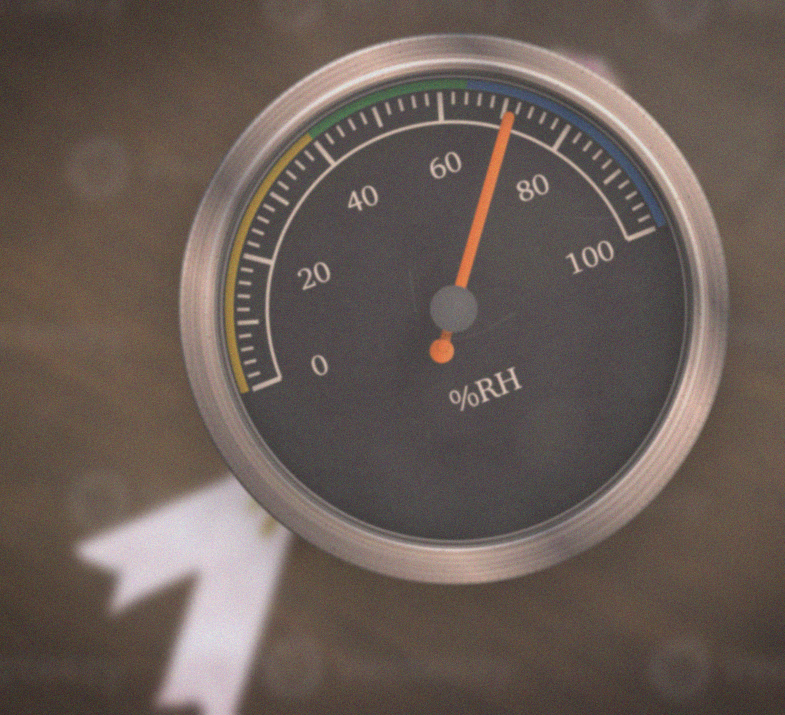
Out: % 71
